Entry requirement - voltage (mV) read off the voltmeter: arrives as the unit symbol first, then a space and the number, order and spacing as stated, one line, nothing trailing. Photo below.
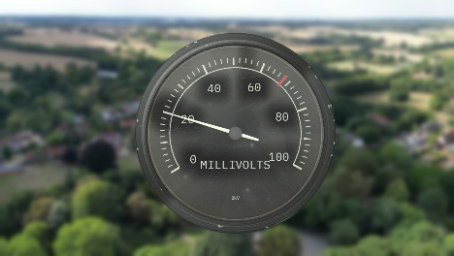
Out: mV 20
